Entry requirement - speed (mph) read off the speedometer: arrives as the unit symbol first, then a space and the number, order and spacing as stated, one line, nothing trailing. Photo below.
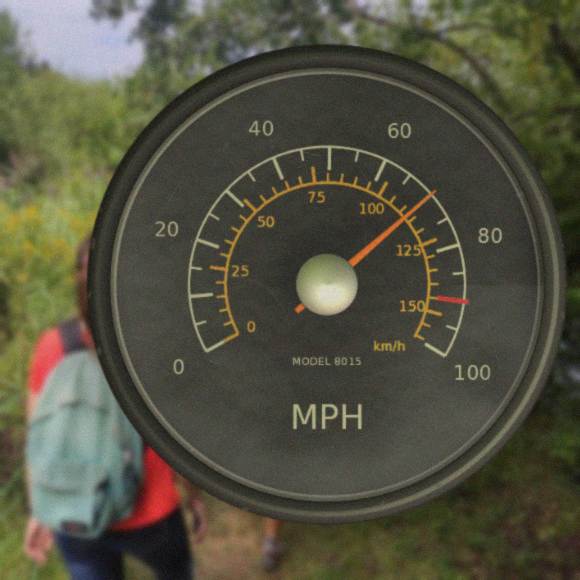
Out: mph 70
